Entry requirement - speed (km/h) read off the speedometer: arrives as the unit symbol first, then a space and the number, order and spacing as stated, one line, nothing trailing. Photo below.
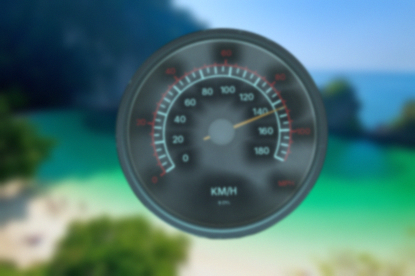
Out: km/h 145
